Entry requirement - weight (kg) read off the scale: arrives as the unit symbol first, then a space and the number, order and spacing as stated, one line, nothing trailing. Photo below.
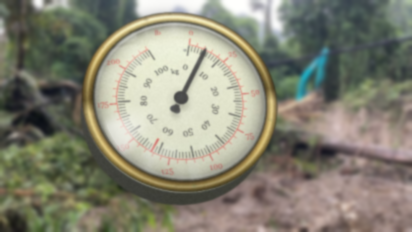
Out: kg 5
